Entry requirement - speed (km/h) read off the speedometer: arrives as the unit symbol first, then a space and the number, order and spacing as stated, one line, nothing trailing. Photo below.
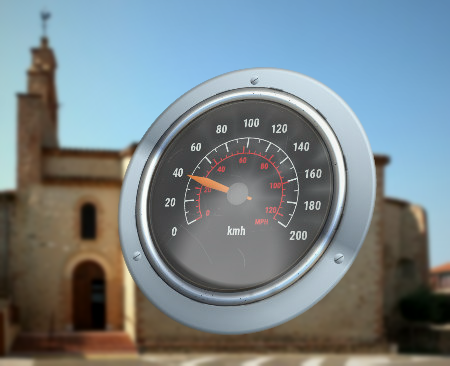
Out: km/h 40
